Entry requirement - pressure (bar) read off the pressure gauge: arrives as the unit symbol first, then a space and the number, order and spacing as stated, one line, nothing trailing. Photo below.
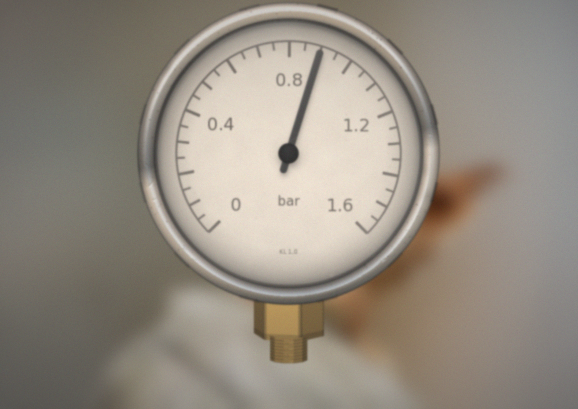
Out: bar 0.9
